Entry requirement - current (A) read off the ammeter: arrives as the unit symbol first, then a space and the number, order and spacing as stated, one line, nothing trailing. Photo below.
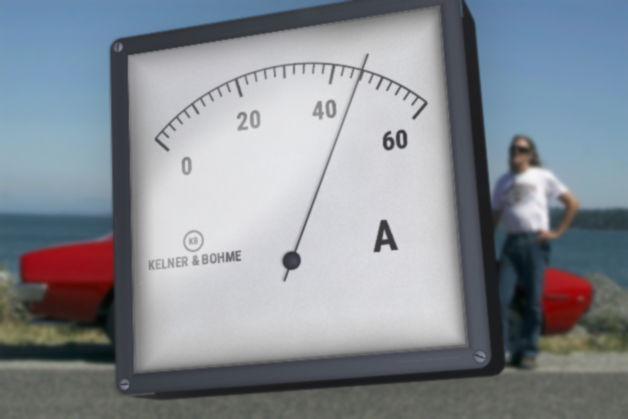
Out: A 46
